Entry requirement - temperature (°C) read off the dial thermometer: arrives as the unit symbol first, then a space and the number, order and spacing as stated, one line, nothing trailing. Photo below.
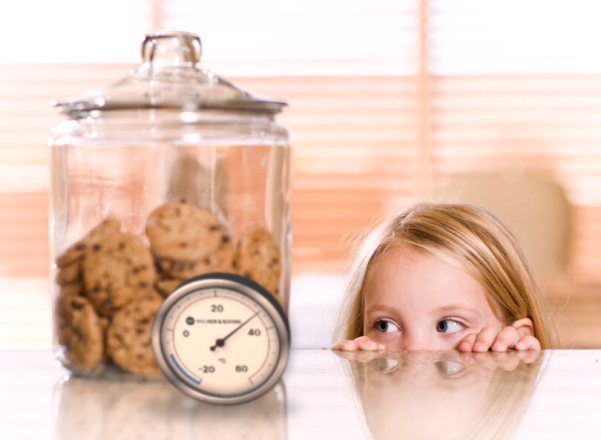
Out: °C 34
